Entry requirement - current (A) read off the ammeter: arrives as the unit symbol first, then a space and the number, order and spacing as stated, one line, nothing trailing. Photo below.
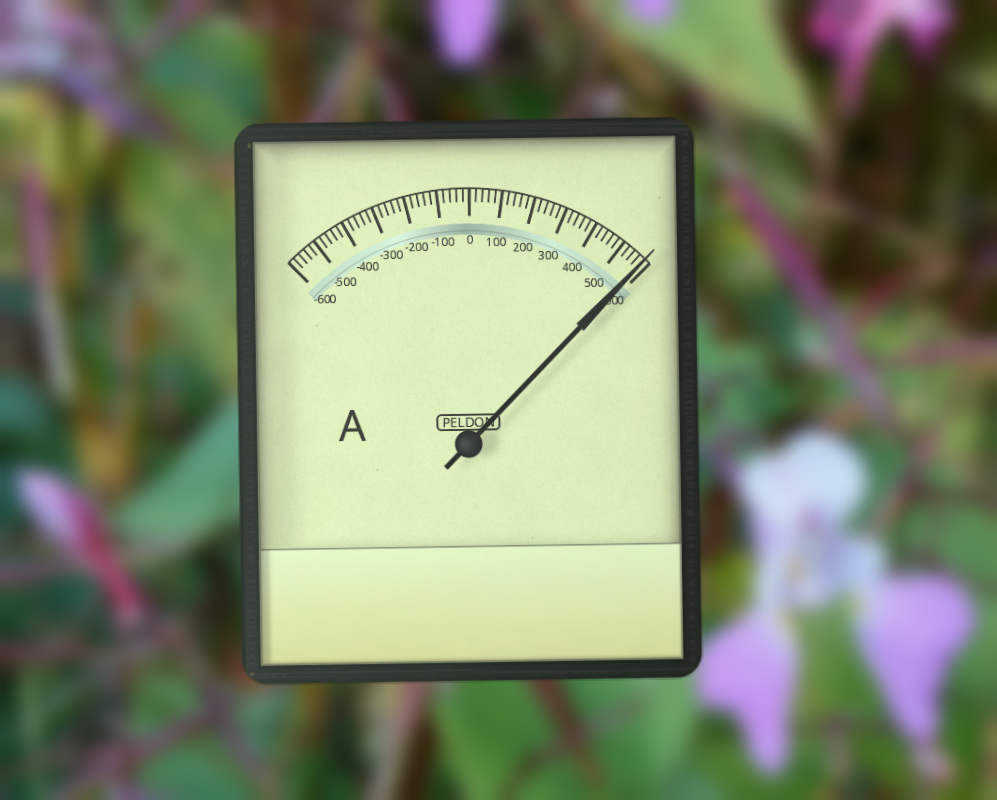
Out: A 580
